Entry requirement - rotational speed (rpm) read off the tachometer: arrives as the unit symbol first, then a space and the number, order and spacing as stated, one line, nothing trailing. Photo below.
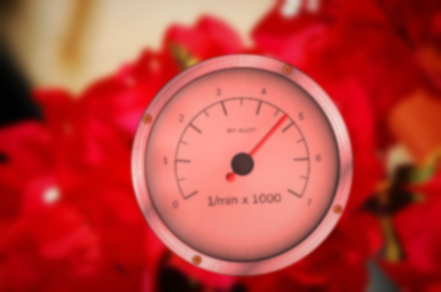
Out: rpm 4750
